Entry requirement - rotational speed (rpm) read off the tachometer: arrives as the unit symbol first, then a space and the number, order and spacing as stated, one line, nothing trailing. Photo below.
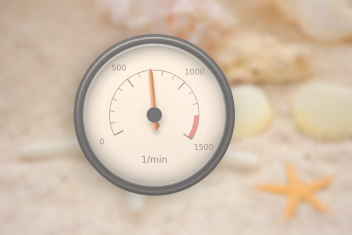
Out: rpm 700
